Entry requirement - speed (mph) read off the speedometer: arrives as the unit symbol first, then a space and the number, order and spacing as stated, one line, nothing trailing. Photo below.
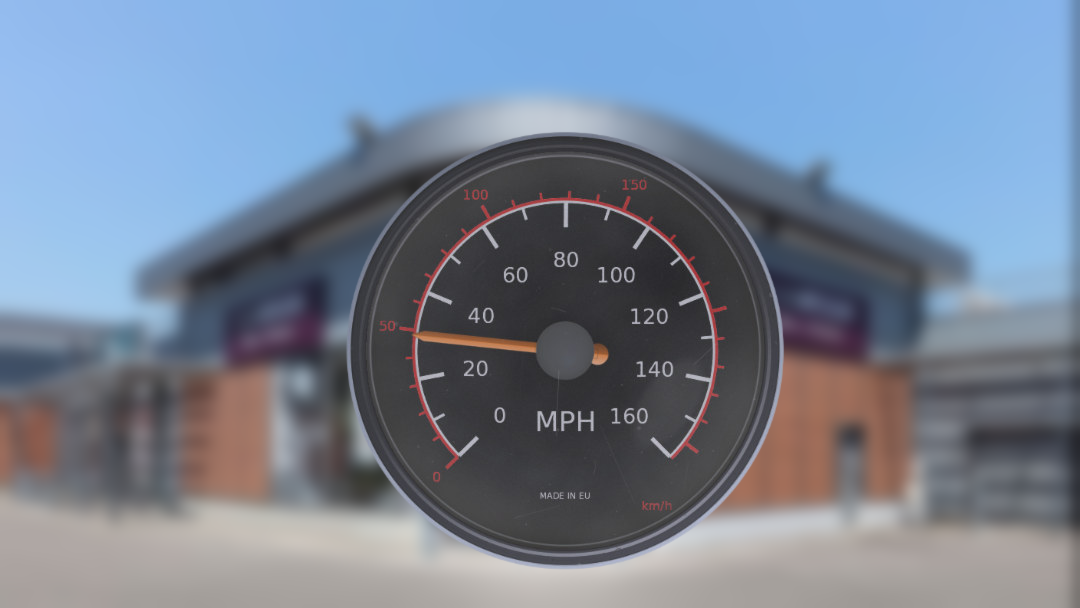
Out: mph 30
